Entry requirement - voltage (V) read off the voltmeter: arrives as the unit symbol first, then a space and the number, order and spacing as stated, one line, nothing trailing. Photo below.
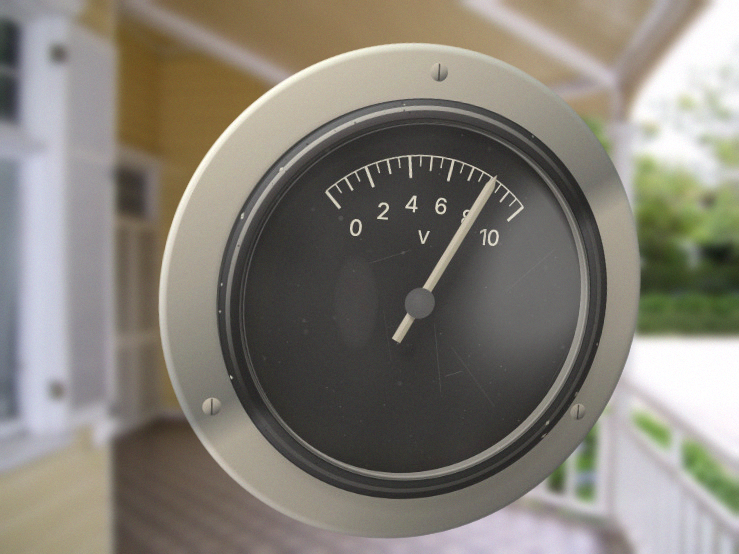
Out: V 8
